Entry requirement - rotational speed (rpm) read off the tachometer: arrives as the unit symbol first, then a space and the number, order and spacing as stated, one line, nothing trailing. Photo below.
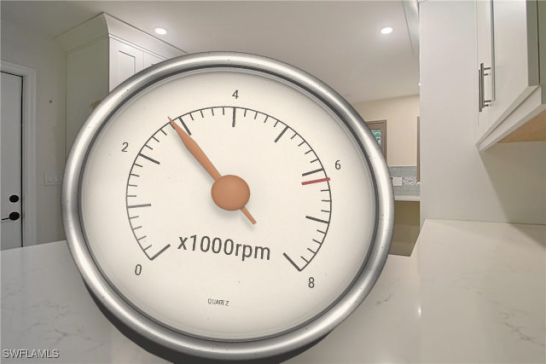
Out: rpm 2800
